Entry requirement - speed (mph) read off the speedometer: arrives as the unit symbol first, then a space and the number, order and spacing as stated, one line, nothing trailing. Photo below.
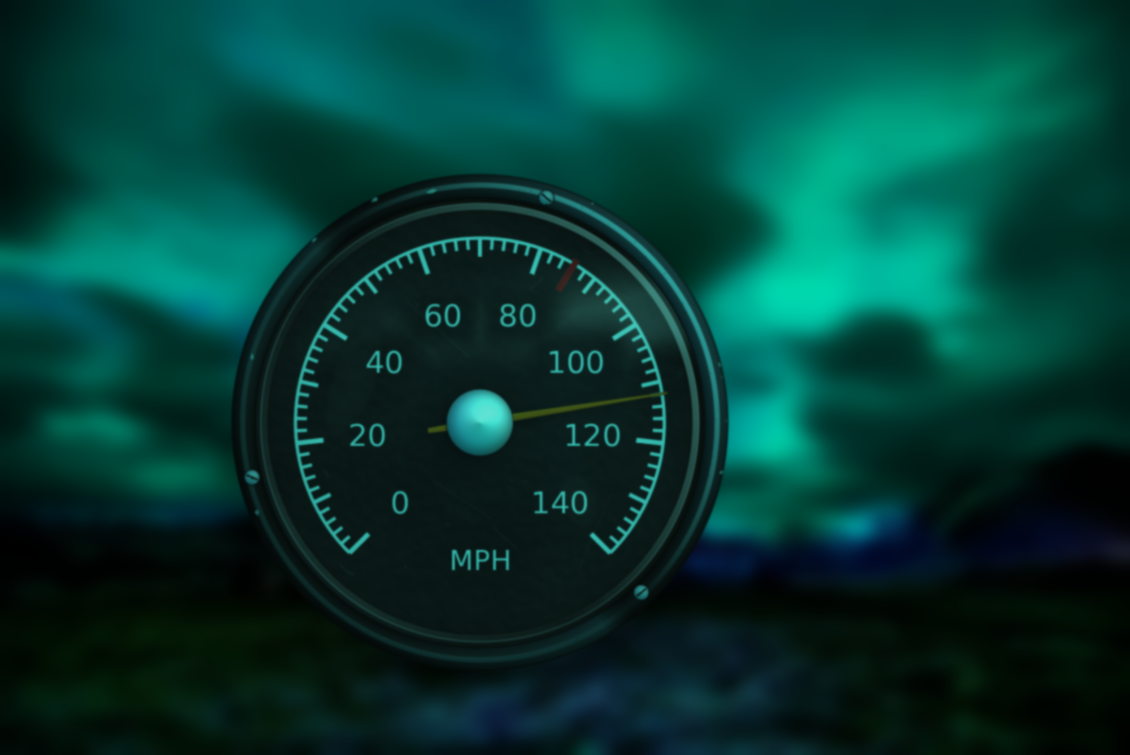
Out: mph 112
